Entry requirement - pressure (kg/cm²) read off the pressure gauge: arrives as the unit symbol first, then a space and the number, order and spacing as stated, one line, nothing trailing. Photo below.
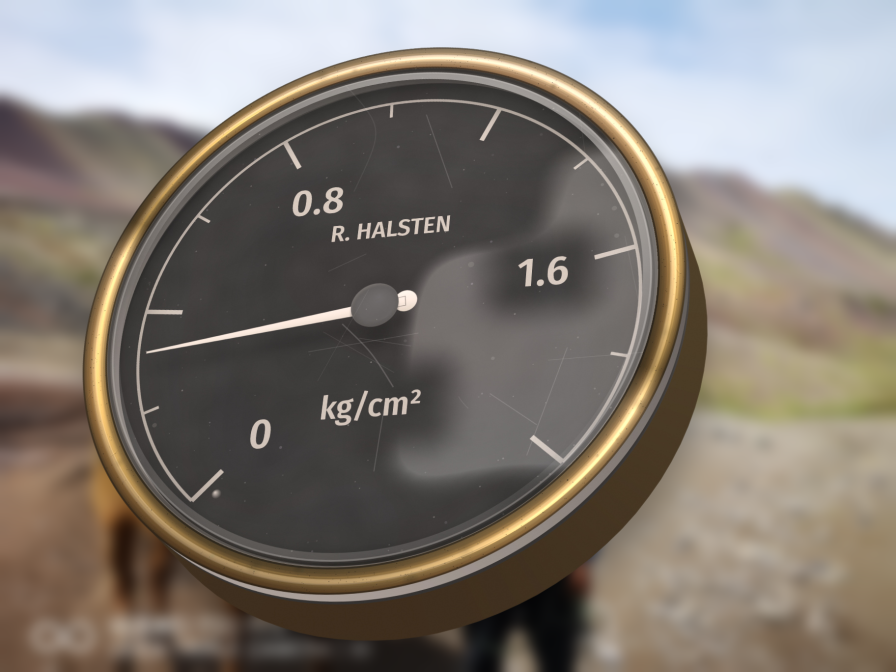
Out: kg/cm² 0.3
